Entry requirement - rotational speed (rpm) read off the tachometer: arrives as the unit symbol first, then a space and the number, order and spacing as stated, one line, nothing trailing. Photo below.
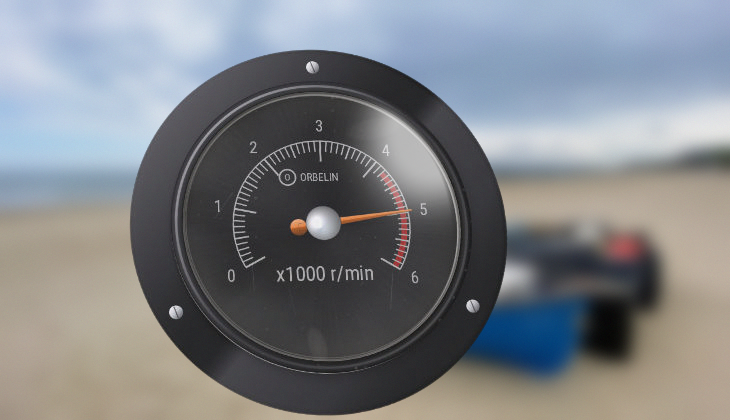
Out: rpm 5000
